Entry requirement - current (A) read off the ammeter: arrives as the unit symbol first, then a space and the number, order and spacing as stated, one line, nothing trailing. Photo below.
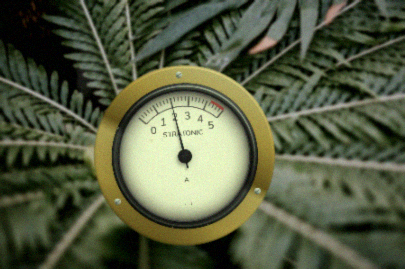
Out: A 2
